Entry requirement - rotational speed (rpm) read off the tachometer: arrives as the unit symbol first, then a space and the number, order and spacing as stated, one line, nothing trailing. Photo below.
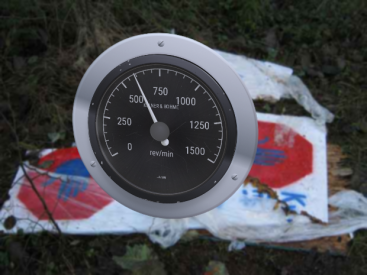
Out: rpm 600
